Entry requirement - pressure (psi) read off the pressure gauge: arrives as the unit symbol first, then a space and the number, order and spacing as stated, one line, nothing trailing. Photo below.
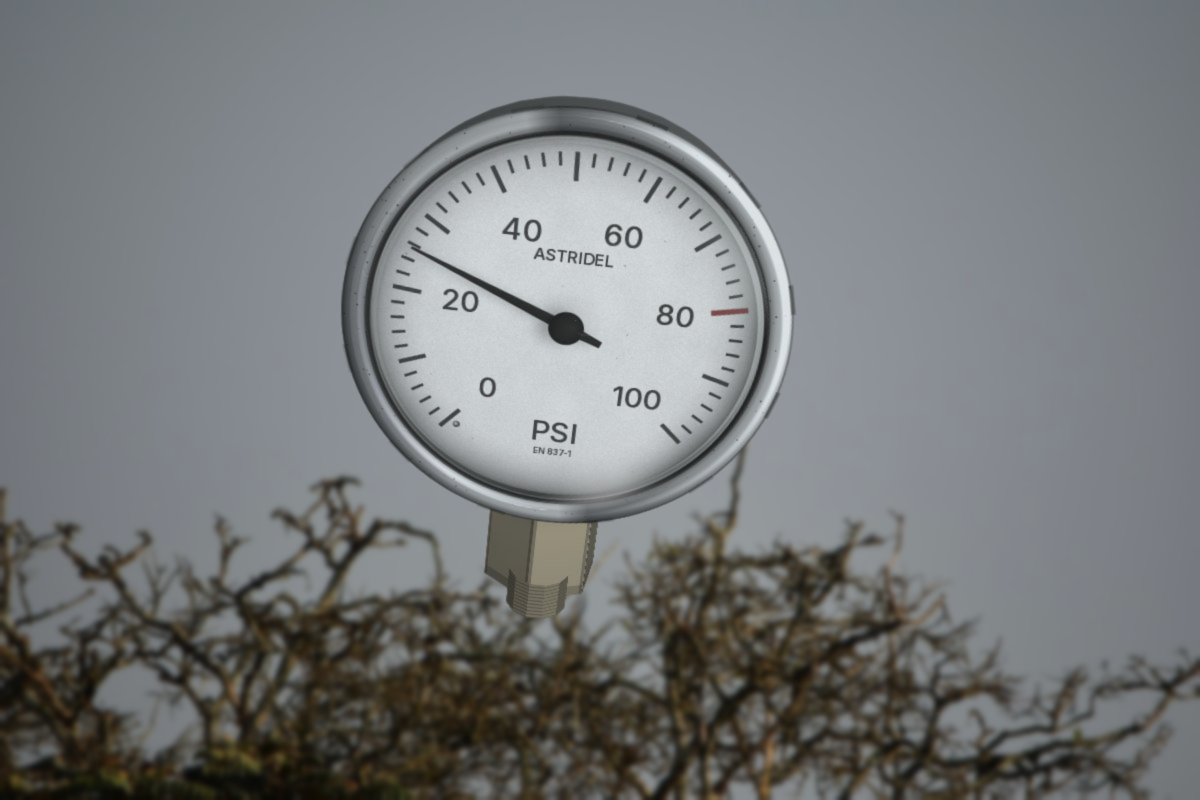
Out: psi 26
